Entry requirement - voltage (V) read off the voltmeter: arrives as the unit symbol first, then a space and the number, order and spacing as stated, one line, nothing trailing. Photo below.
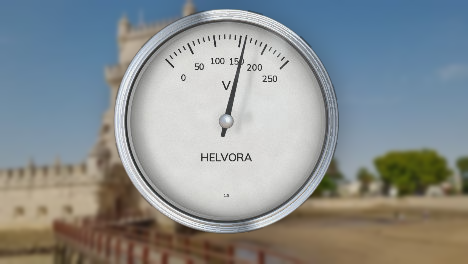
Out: V 160
